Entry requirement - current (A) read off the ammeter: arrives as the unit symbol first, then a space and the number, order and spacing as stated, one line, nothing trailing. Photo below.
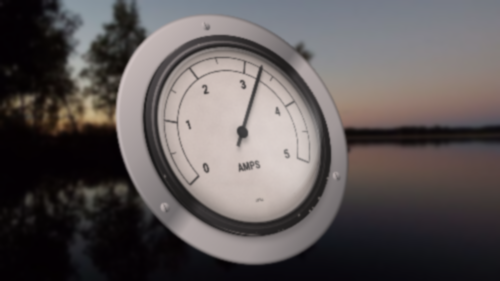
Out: A 3.25
